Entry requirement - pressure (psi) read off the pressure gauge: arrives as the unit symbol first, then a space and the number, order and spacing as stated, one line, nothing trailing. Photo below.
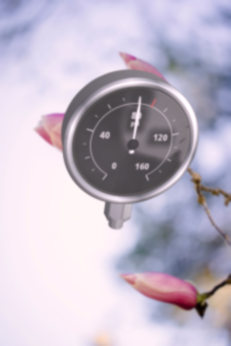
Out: psi 80
